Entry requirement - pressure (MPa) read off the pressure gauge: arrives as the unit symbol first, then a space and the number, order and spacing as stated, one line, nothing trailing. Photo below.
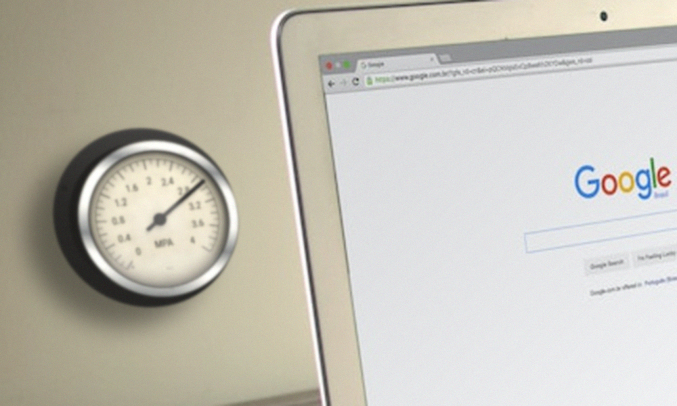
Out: MPa 2.9
